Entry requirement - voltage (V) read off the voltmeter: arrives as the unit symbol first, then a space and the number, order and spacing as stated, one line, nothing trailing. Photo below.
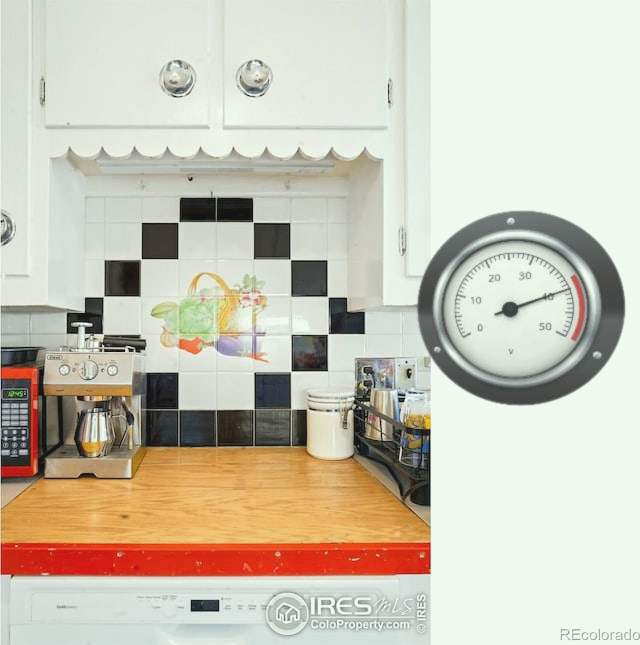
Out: V 40
